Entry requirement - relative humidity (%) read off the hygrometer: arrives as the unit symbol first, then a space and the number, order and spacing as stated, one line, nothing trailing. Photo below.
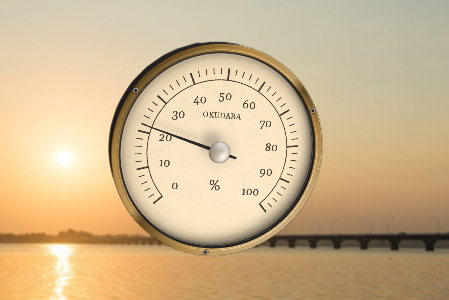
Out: % 22
